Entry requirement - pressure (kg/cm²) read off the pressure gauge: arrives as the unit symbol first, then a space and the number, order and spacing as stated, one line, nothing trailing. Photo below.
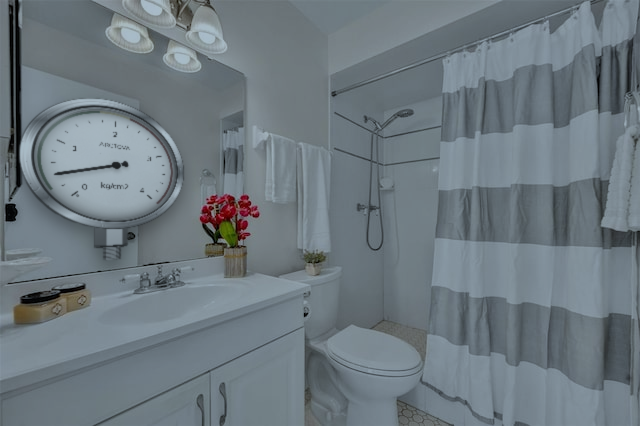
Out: kg/cm² 0.4
